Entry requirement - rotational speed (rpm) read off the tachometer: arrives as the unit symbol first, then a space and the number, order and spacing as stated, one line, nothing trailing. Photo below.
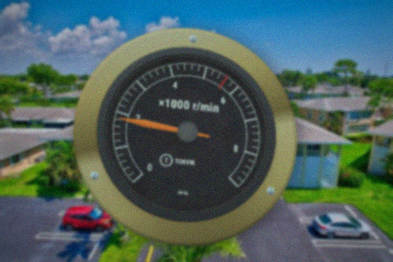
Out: rpm 1800
